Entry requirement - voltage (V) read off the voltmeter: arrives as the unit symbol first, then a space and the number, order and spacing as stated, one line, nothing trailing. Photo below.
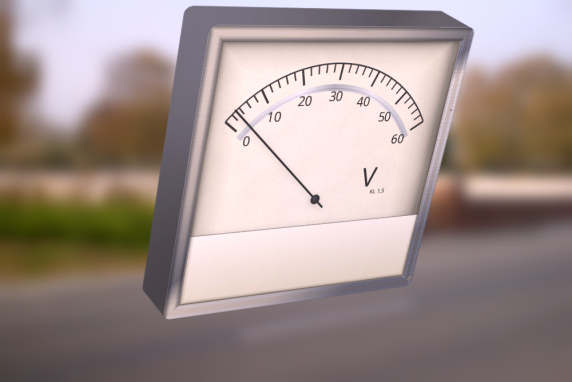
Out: V 3
